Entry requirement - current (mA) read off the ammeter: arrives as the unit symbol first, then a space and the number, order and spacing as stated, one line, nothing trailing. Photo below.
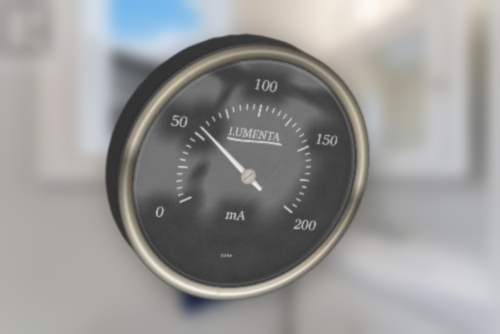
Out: mA 55
